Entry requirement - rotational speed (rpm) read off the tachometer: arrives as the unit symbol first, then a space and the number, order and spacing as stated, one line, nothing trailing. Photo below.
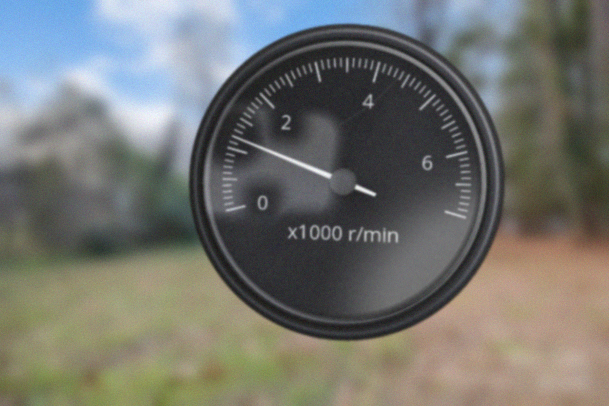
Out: rpm 1200
